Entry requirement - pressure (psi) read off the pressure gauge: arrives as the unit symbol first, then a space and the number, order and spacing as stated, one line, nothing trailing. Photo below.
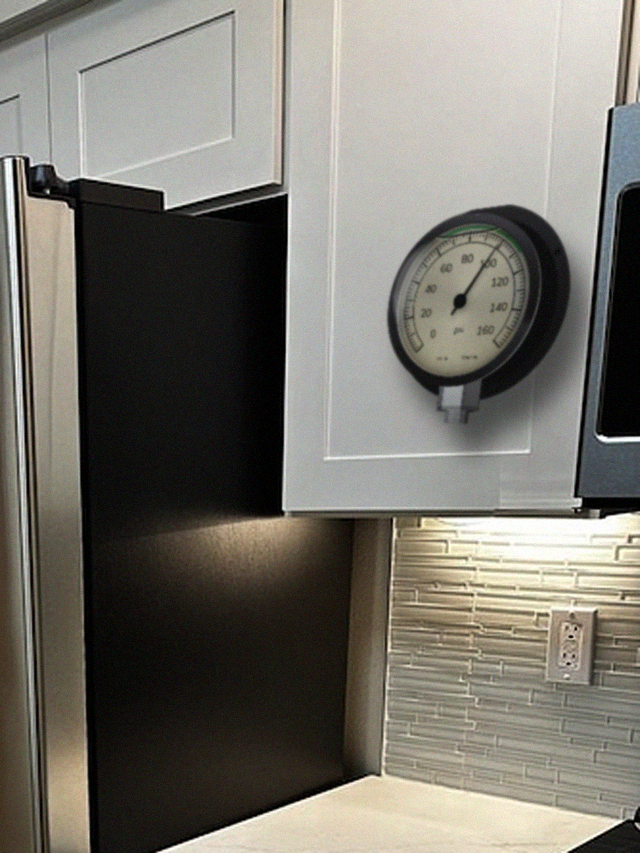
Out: psi 100
